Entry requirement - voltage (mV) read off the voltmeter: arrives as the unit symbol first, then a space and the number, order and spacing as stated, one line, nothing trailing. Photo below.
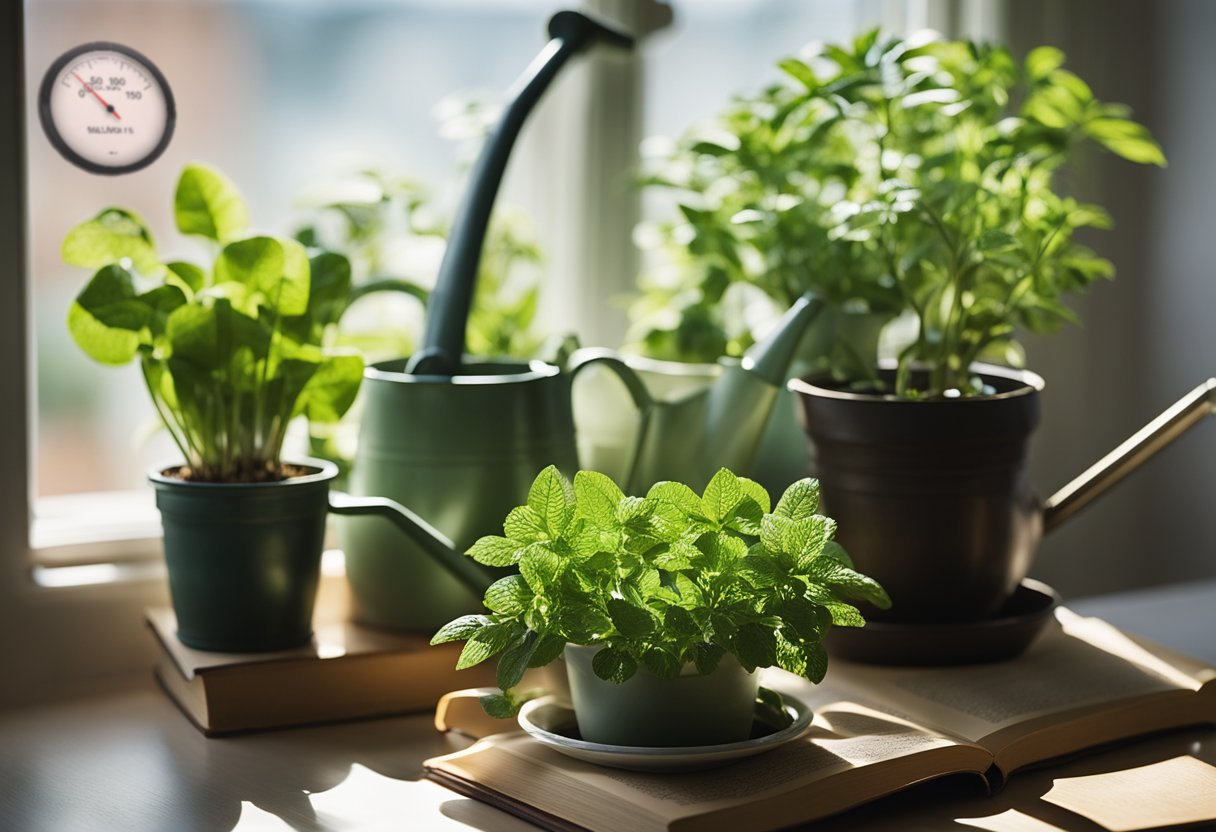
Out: mV 20
